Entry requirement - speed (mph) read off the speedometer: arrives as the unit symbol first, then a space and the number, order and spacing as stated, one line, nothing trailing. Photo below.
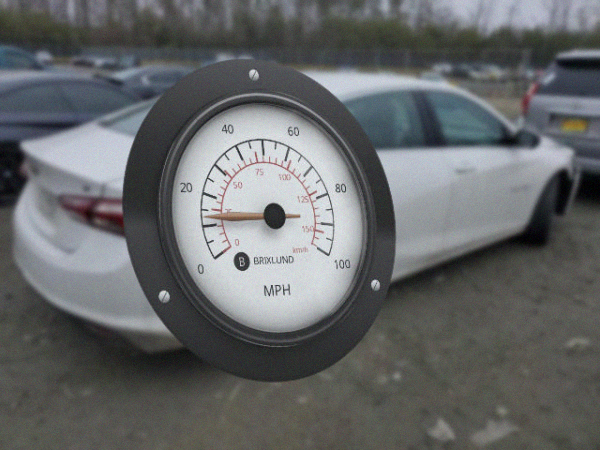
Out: mph 12.5
